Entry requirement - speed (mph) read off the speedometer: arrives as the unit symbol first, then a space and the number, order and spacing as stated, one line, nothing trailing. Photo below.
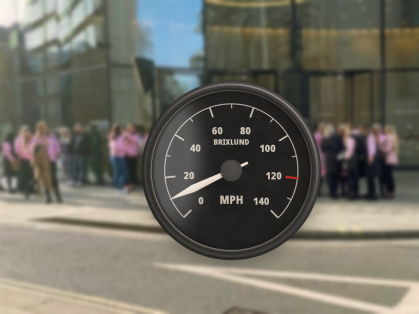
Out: mph 10
